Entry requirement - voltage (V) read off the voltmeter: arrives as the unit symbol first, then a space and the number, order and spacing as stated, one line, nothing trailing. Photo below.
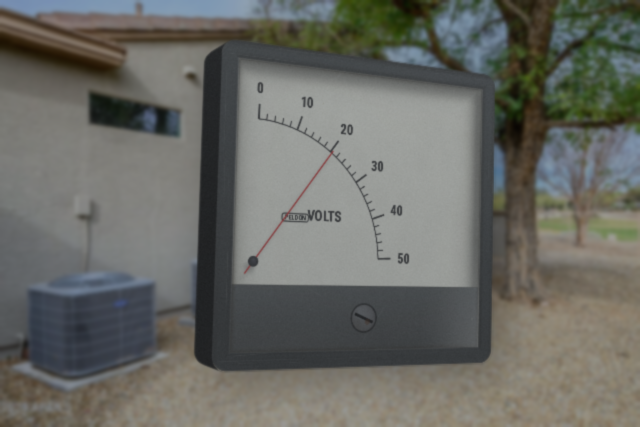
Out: V 20
